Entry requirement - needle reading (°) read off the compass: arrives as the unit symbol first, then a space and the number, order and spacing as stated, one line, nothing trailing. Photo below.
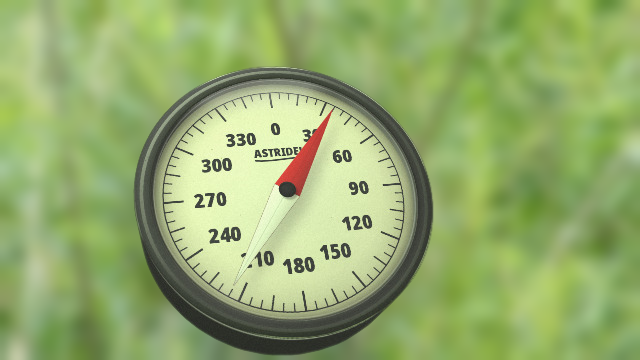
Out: ° 35
